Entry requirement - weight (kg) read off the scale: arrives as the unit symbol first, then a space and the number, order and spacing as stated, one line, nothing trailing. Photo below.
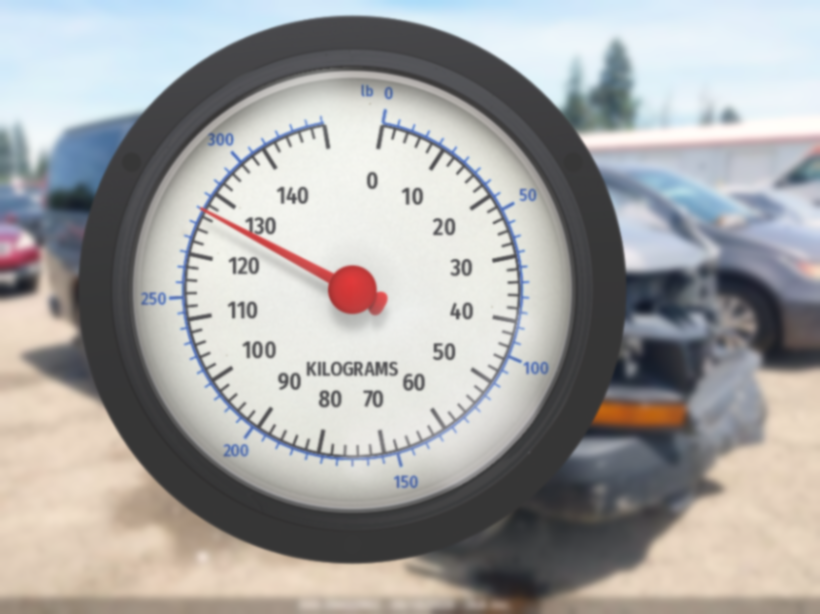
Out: kg 127
